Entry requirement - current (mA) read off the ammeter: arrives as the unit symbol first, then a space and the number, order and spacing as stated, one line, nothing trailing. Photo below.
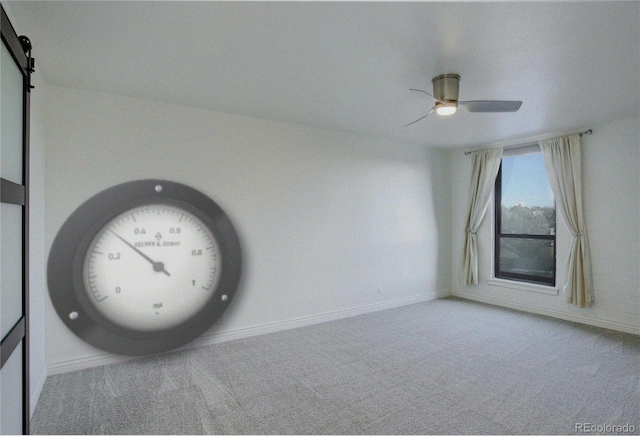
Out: mA 0.3
